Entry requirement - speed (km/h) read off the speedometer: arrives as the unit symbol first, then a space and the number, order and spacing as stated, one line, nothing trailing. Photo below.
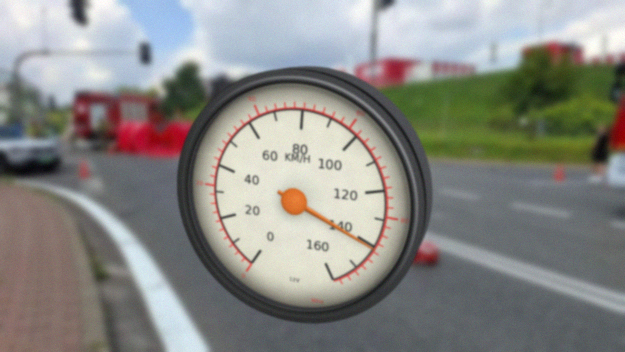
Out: km/h 140
